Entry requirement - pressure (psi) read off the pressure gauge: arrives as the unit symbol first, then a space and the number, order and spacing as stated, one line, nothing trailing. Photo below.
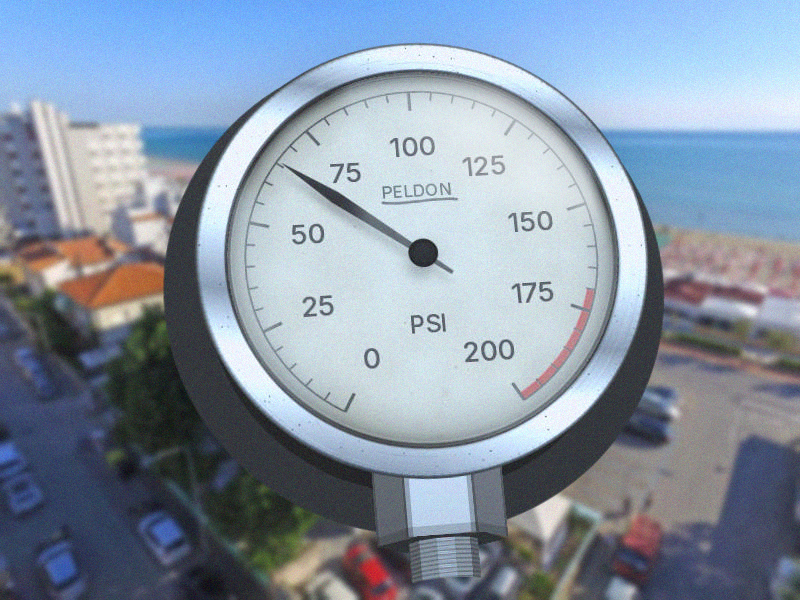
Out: psi 65
